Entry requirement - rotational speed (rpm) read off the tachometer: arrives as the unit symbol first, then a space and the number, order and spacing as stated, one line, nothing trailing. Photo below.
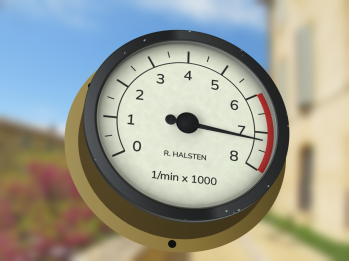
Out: rpm 7250
